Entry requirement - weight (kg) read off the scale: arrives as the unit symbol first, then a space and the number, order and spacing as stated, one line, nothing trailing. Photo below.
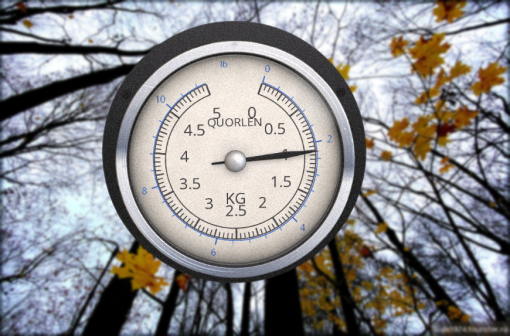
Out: kg 1
